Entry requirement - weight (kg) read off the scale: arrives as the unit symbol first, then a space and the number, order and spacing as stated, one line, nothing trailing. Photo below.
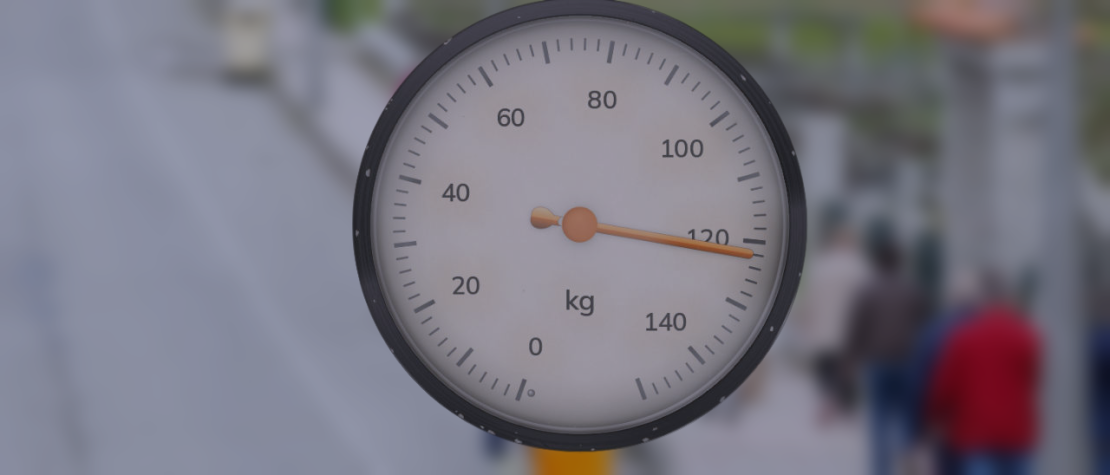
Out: kg 122
